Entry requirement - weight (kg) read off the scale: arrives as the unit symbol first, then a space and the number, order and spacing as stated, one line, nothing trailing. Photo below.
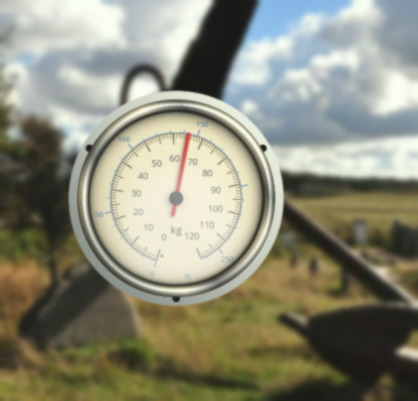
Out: kg 65
